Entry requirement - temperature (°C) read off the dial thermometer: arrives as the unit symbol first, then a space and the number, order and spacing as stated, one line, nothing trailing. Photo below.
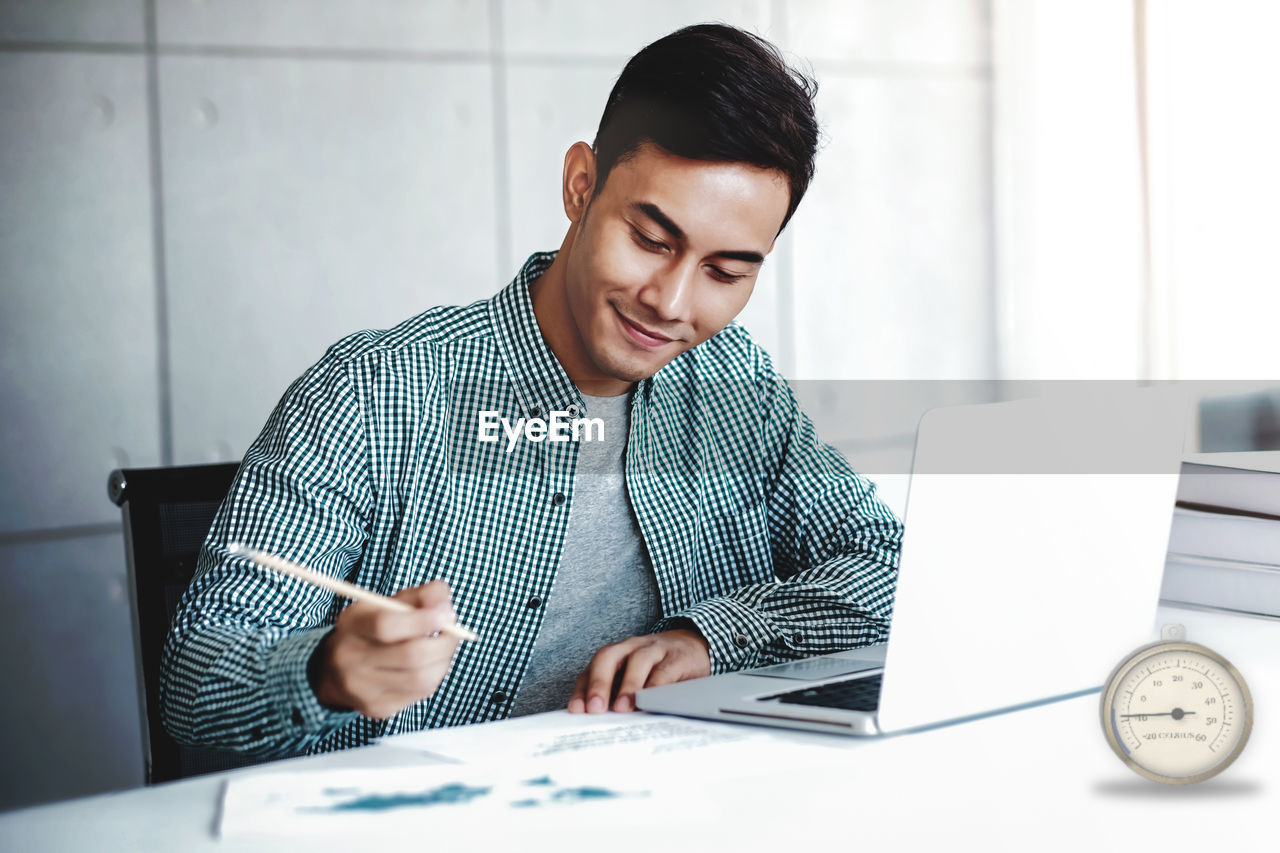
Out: °C -8
